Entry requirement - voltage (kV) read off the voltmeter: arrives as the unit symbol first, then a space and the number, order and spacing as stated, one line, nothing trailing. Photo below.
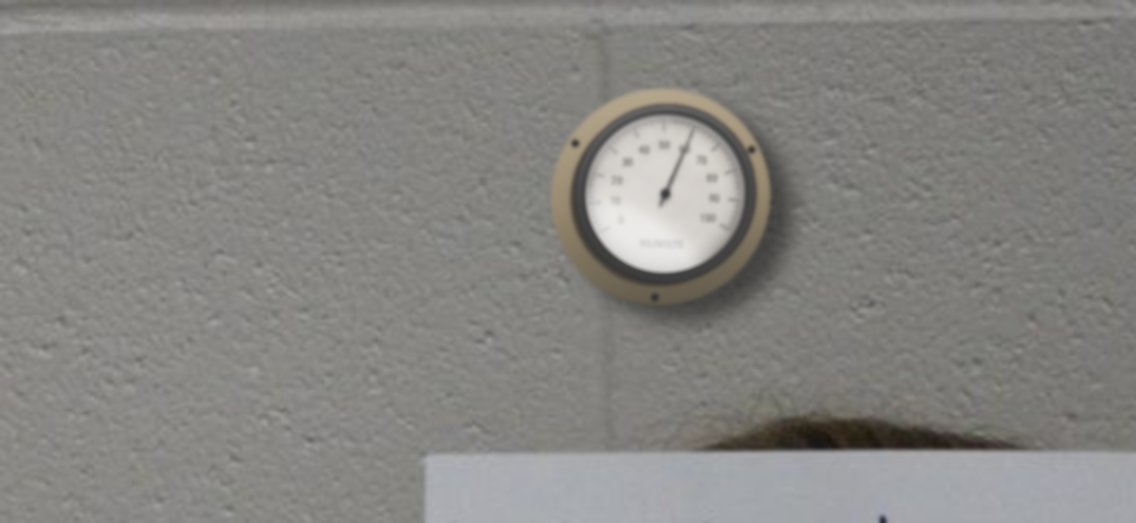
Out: kV 60
